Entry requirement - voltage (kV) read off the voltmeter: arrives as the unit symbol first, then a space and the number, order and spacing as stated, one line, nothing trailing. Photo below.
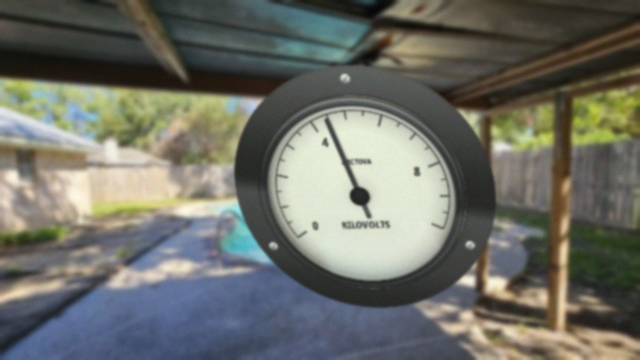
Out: kV 4.5
